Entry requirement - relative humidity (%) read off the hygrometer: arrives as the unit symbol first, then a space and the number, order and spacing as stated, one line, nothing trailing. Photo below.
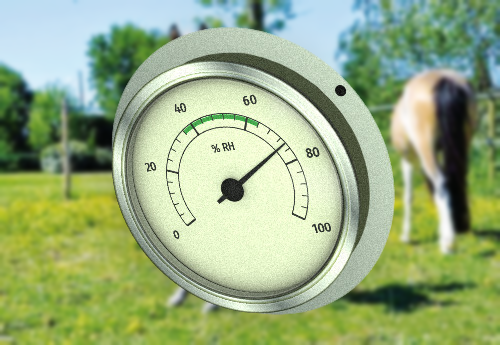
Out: % 74
